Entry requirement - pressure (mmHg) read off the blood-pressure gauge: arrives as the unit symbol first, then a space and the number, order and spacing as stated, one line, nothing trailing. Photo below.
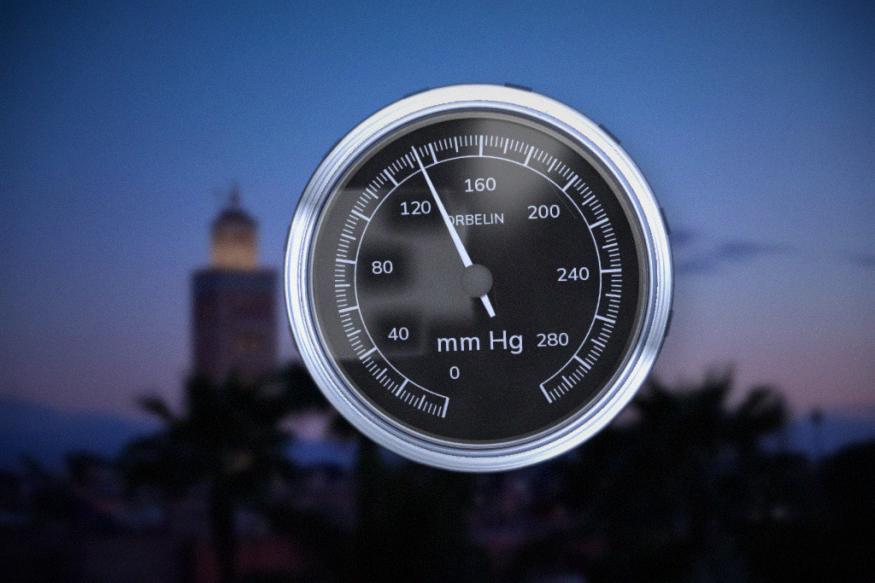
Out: mmHg 134
